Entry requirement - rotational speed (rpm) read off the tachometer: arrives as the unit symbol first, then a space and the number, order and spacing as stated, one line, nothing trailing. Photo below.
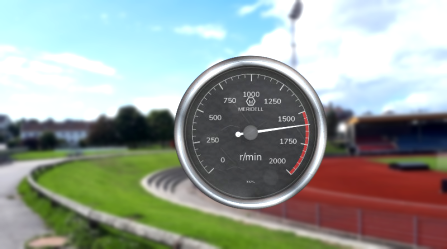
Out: rpm 1600
